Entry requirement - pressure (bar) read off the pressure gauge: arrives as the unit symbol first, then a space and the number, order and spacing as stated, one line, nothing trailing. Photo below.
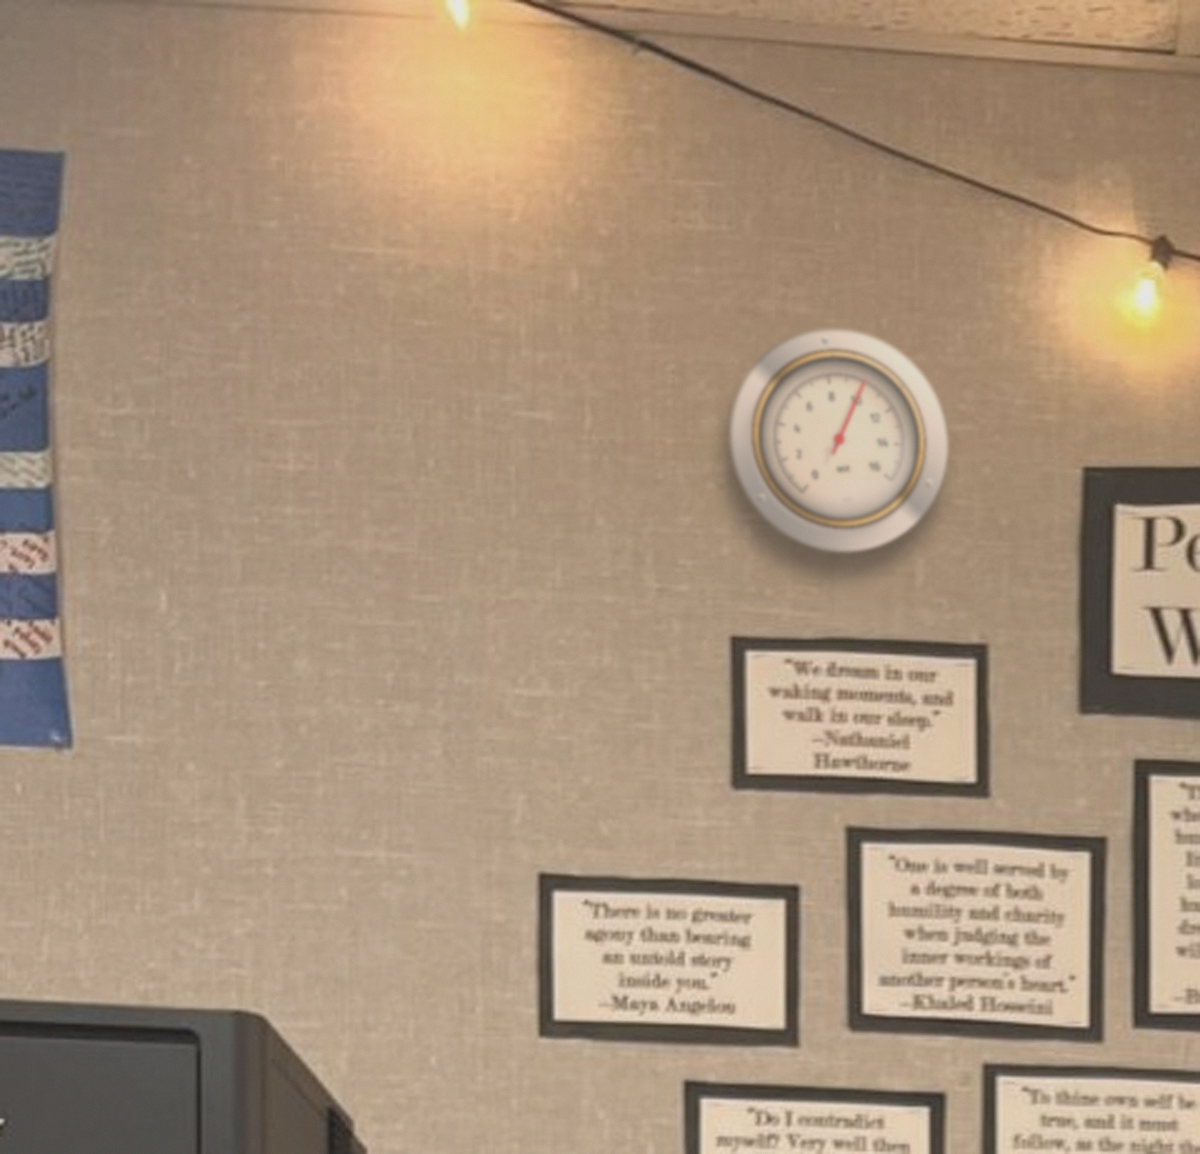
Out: bar 10
